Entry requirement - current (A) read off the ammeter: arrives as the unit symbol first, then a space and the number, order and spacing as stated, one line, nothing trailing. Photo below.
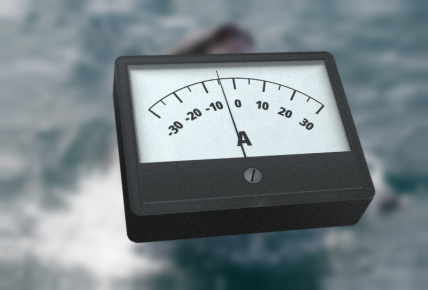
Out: A -5
